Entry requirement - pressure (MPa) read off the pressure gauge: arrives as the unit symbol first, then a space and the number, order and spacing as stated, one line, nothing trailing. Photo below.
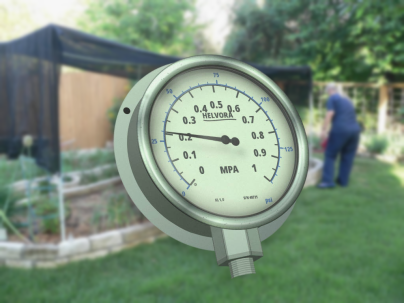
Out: MPa 0.2
